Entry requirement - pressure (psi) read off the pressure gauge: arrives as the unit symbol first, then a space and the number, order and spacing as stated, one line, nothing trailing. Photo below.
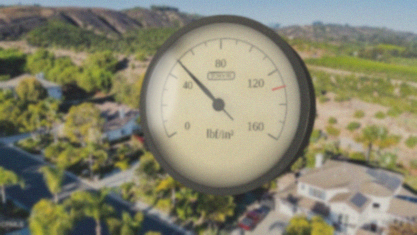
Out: psi 50
